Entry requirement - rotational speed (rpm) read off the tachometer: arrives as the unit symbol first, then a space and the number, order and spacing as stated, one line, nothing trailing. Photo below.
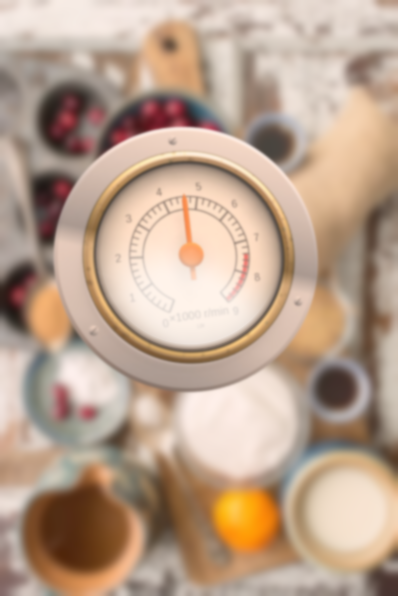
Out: rpm 4600
